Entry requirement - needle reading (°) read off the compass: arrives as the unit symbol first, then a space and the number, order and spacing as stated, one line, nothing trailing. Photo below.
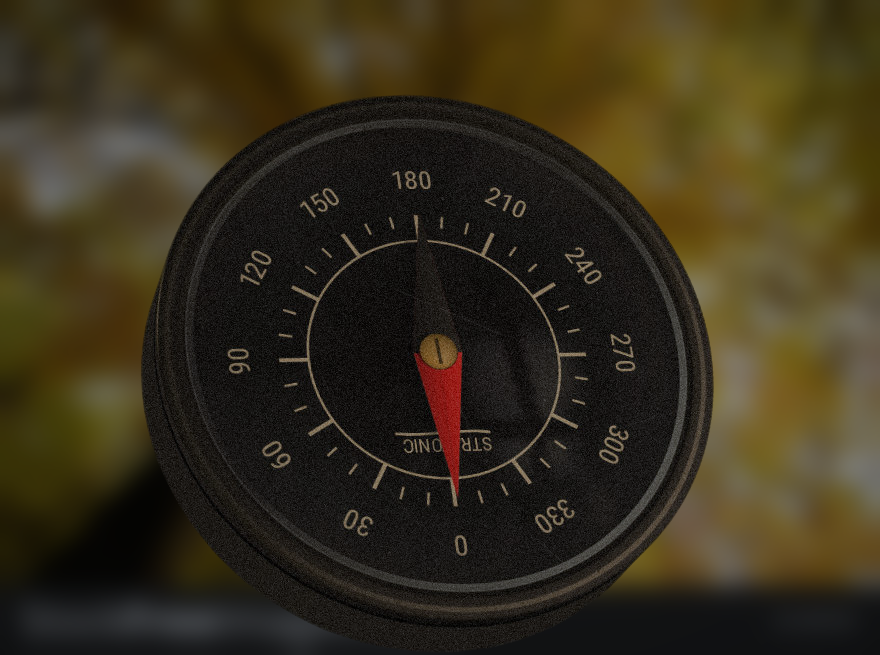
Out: ° 0
